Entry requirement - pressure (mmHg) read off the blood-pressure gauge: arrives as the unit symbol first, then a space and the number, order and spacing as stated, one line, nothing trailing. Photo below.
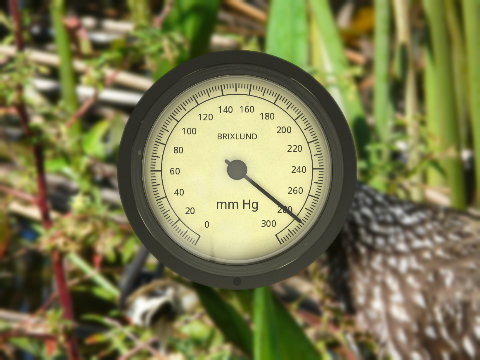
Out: mmHg 280
